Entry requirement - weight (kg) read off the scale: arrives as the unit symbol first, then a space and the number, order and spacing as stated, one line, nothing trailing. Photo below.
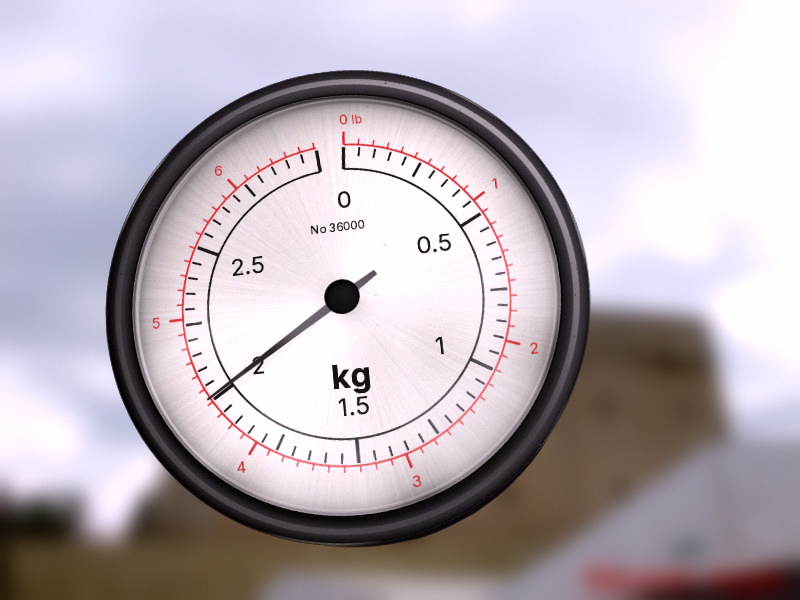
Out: kg 2
